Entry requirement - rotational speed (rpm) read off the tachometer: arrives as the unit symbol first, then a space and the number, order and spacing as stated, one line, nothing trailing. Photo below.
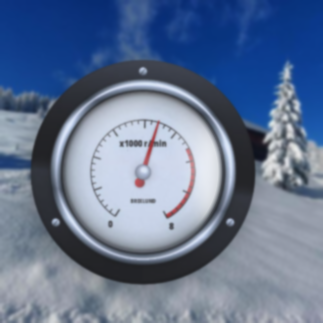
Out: rpm 4400
